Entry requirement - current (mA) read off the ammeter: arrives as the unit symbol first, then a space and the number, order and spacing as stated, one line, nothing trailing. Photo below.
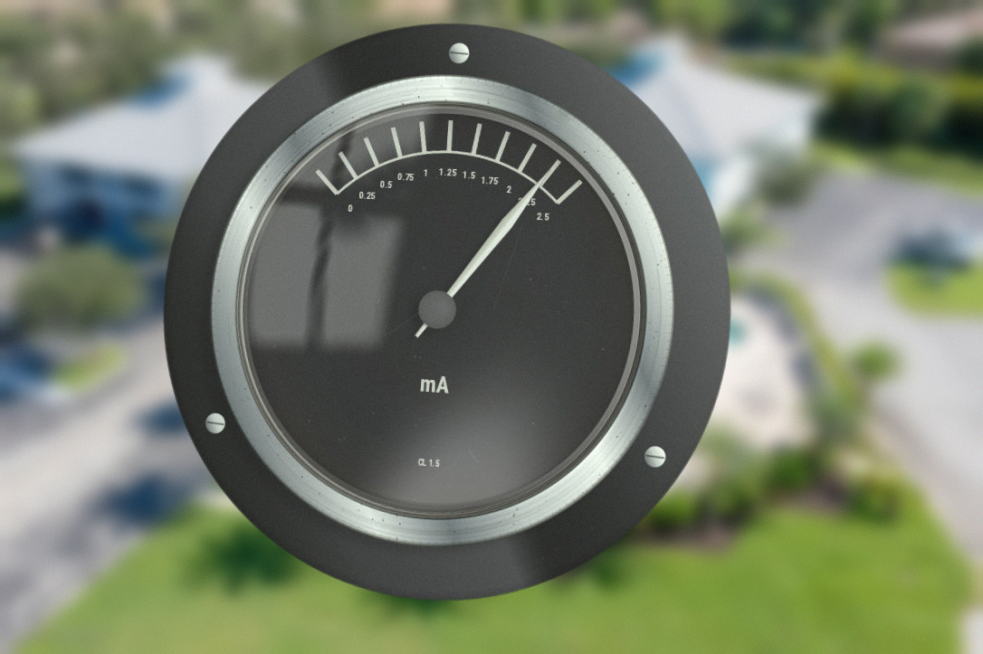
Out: mA 2.25
